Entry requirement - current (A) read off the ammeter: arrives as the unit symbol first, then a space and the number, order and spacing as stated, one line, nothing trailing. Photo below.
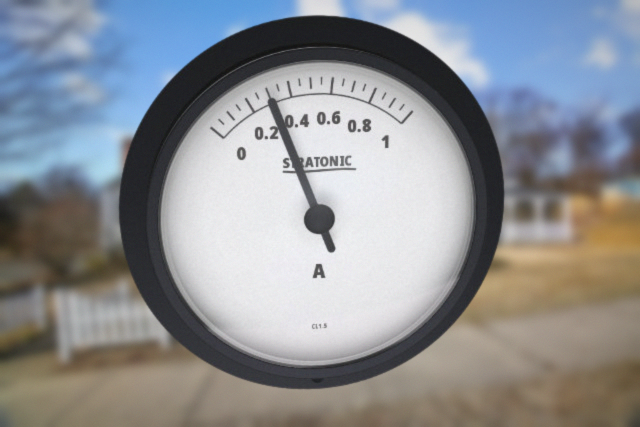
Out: A 0.3
